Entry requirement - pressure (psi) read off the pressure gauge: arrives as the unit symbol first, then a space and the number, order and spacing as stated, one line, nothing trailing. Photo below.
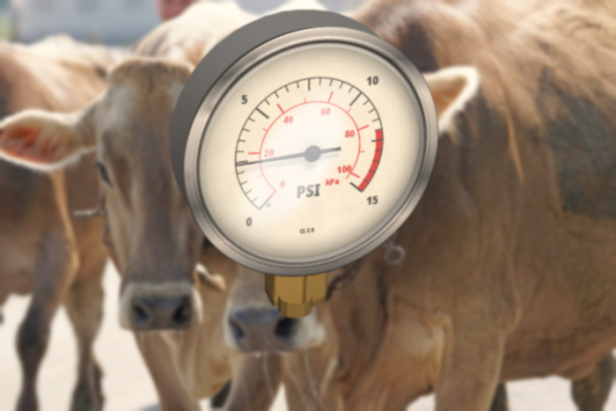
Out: psi 2.5
